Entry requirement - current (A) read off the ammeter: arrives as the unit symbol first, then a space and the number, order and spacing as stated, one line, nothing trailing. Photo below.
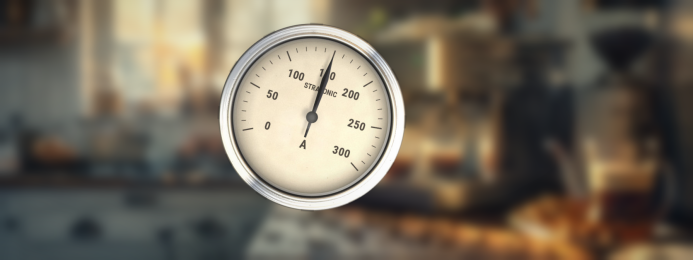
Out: A 150
